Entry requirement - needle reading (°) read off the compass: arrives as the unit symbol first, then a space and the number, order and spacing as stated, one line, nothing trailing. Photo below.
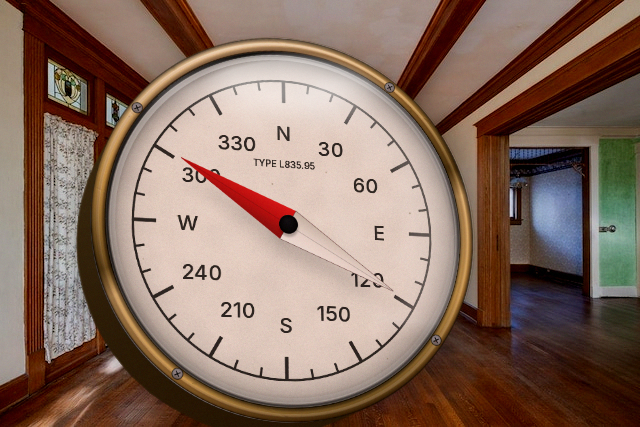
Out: ° 300
